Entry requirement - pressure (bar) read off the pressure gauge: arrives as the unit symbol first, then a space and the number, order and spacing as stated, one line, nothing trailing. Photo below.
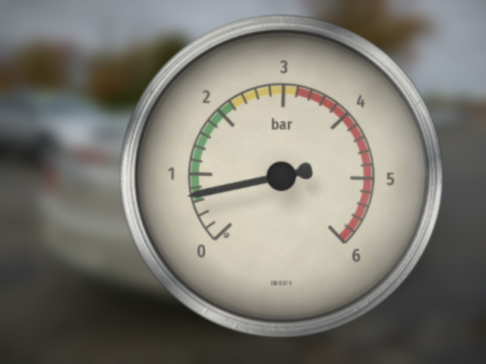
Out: bar 0.7
